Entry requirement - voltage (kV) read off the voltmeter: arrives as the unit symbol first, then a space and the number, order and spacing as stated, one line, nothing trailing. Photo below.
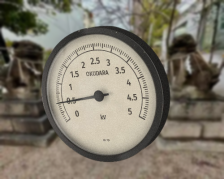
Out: kV 0.5
